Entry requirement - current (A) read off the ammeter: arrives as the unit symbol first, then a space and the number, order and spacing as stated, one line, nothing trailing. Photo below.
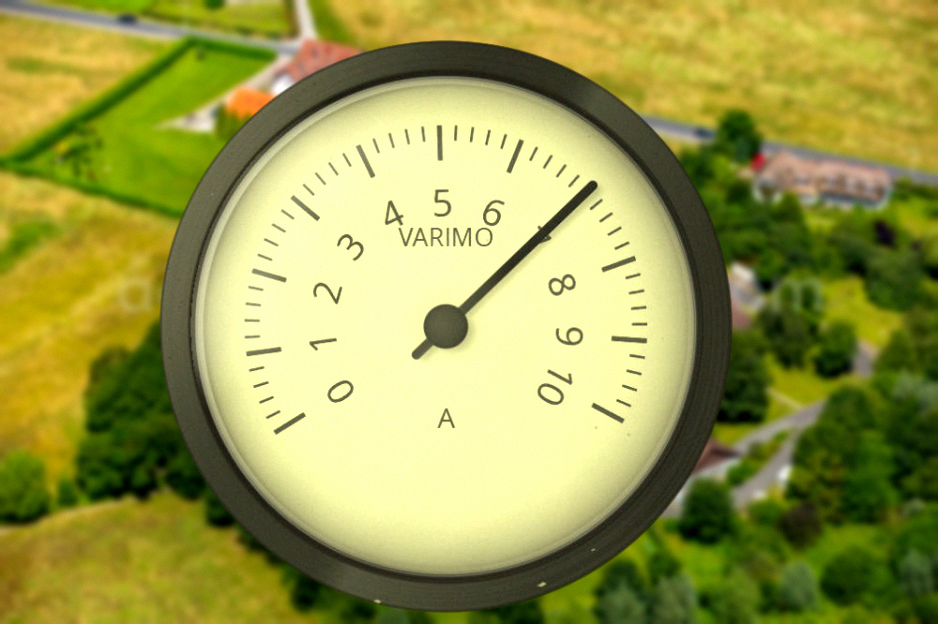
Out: A 7
